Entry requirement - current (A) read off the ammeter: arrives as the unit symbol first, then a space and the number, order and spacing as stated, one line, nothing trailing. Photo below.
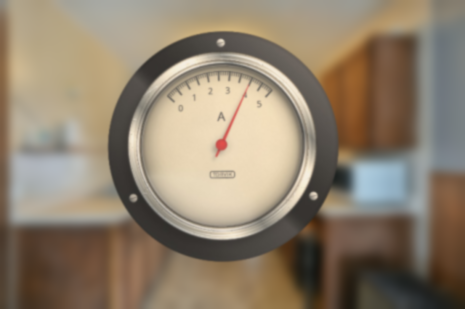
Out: A 4
